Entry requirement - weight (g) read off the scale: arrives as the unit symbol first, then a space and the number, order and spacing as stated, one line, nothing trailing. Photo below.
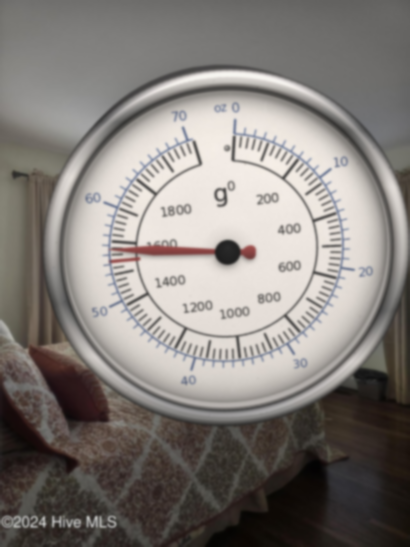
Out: g 1580
